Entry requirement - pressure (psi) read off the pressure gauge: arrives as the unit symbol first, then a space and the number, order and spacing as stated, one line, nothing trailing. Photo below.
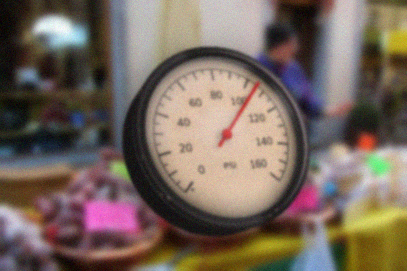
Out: psi 105
